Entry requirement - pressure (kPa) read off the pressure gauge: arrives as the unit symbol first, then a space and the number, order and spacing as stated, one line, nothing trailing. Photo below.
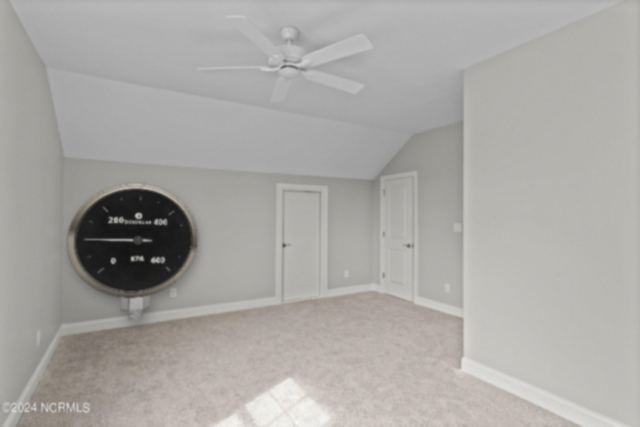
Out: kPa 100
